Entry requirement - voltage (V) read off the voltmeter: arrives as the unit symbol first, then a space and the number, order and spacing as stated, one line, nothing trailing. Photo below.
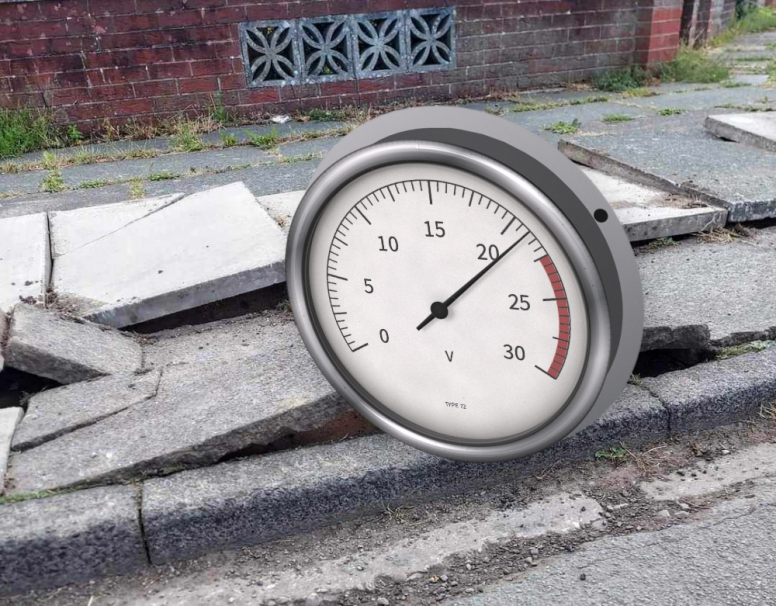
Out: V 21
